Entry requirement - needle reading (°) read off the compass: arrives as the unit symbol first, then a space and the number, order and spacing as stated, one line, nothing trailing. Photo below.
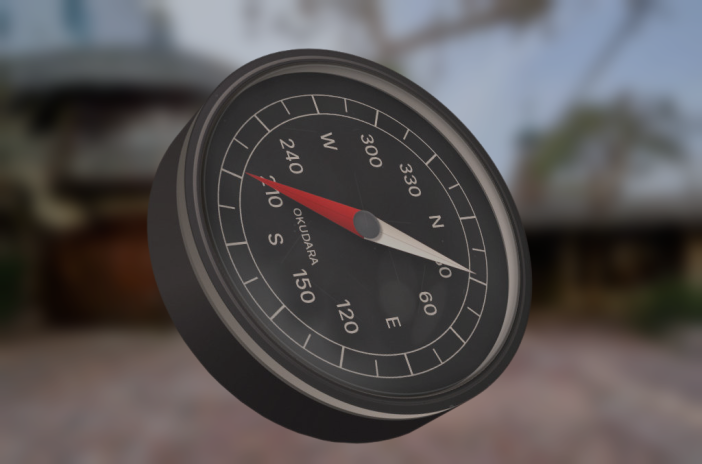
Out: ° 210
